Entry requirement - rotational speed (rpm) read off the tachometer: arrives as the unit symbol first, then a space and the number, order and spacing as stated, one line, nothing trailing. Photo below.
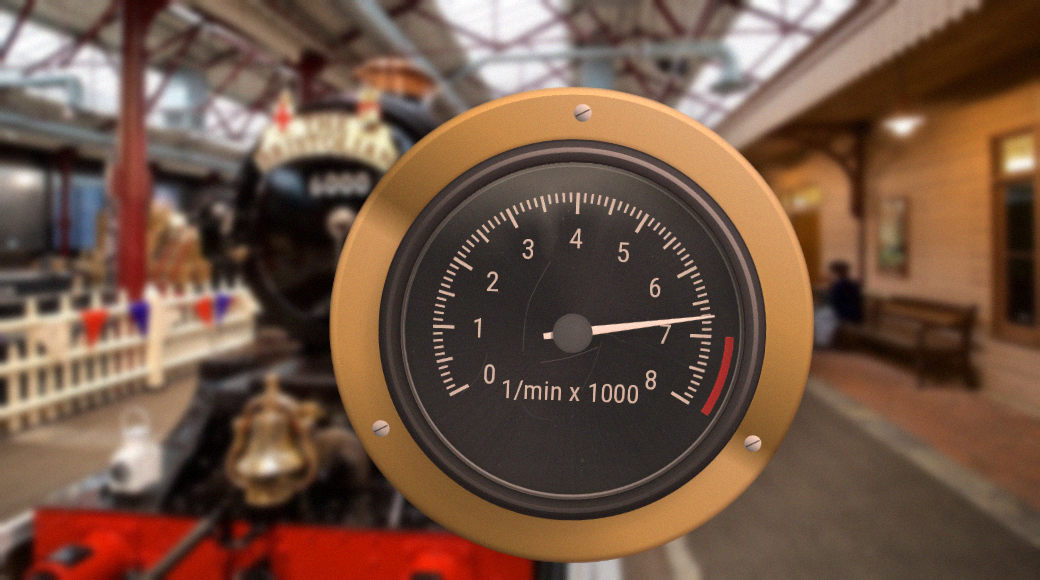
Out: rpm 6700
